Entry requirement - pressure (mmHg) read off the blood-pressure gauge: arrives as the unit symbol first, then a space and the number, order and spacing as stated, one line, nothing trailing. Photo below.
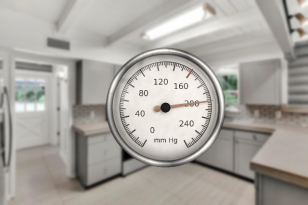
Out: mmHg 200
